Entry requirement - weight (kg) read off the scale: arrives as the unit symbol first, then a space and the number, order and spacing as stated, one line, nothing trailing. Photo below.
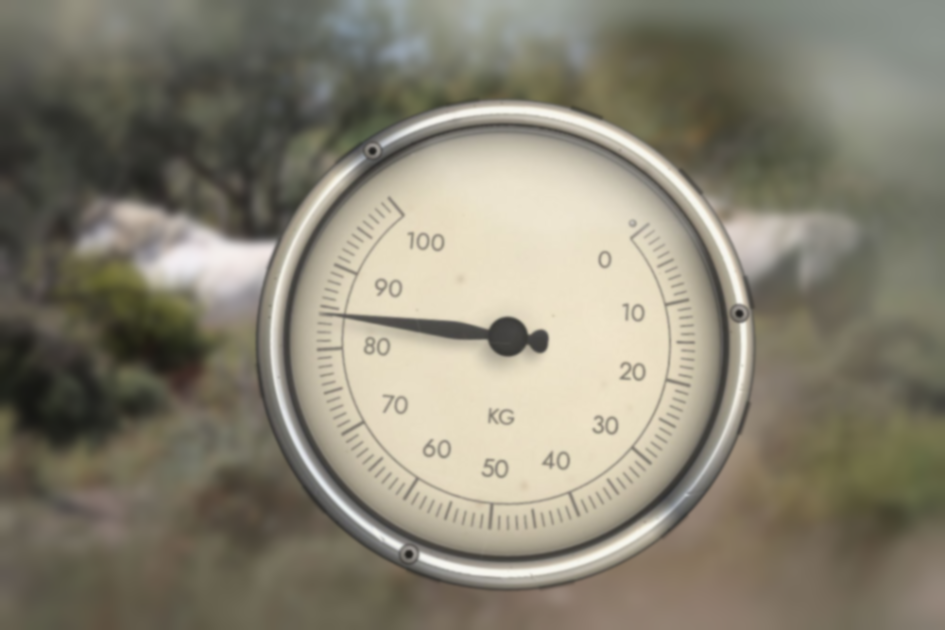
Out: kg 84
